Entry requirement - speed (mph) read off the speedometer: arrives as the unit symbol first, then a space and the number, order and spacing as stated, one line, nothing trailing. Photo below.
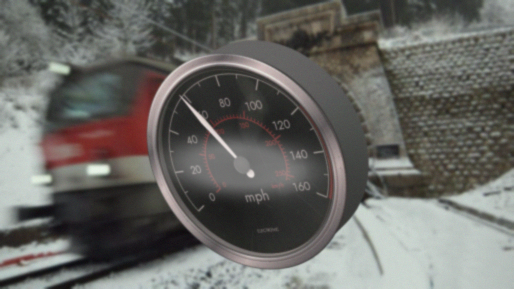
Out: mph 60
